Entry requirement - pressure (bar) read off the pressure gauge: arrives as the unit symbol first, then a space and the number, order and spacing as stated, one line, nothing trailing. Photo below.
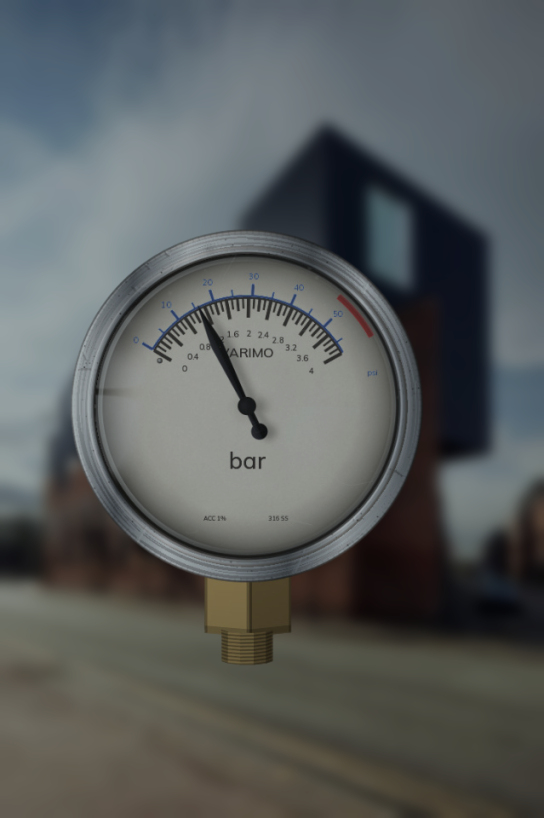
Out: bar 1.1
